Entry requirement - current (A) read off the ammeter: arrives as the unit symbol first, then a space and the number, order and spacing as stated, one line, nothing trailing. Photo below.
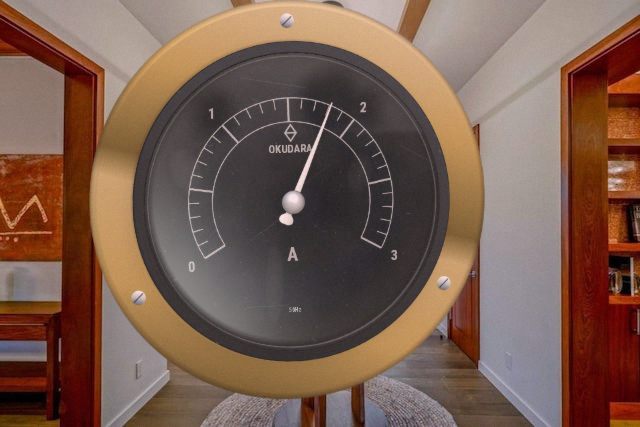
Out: A 1.8
